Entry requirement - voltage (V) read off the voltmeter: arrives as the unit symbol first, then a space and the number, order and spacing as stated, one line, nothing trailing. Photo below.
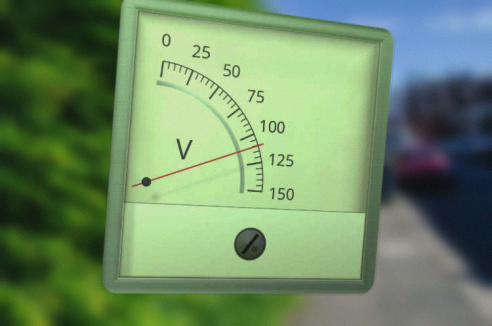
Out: V 110
